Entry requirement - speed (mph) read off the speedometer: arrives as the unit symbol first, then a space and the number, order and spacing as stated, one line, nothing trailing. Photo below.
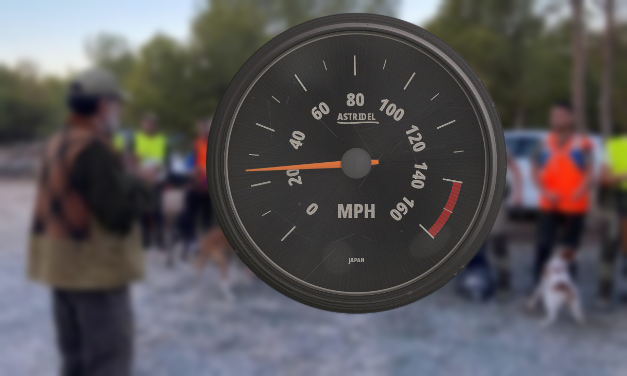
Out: mph 25
